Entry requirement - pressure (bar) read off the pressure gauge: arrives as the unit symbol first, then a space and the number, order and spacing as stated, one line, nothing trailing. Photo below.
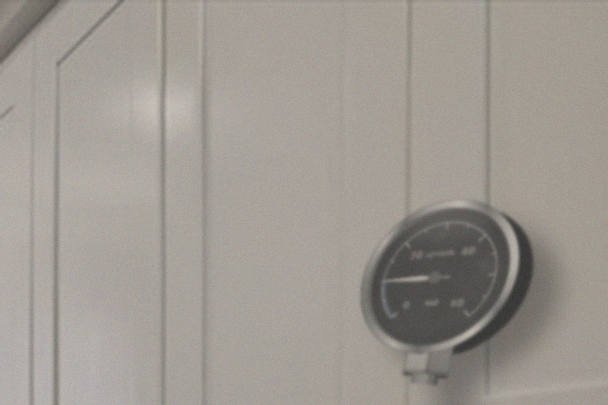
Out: bar 10
